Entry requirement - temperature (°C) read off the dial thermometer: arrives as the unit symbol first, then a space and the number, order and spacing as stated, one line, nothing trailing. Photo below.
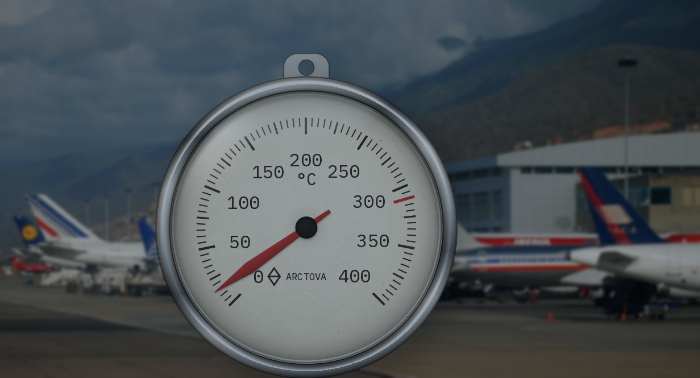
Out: °C 15
